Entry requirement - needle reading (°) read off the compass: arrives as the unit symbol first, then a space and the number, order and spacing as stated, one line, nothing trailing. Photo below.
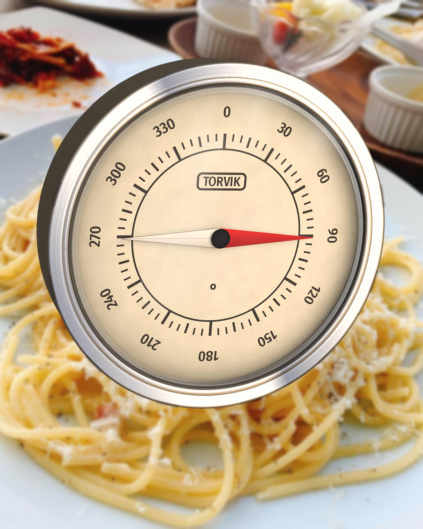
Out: ° 90
